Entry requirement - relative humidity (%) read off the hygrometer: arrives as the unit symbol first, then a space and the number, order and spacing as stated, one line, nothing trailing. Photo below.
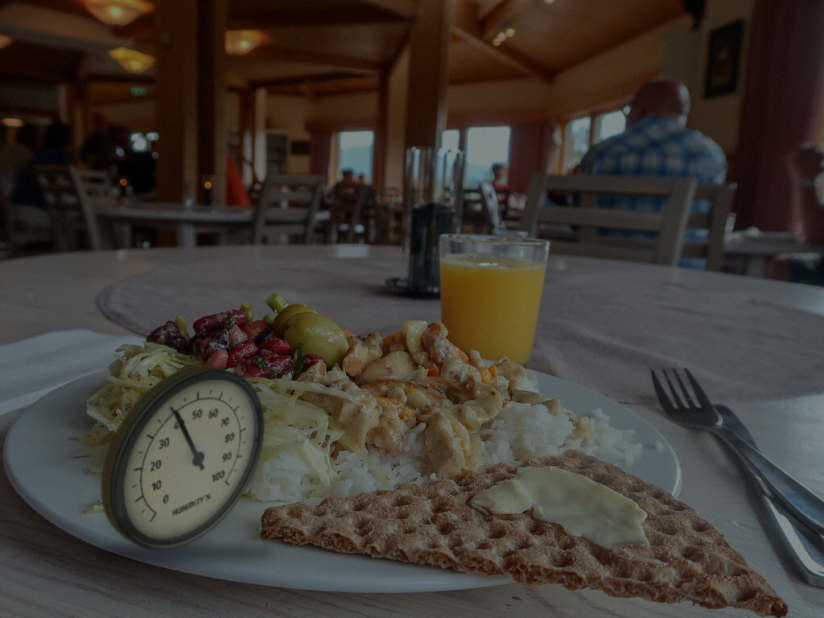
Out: % 40
